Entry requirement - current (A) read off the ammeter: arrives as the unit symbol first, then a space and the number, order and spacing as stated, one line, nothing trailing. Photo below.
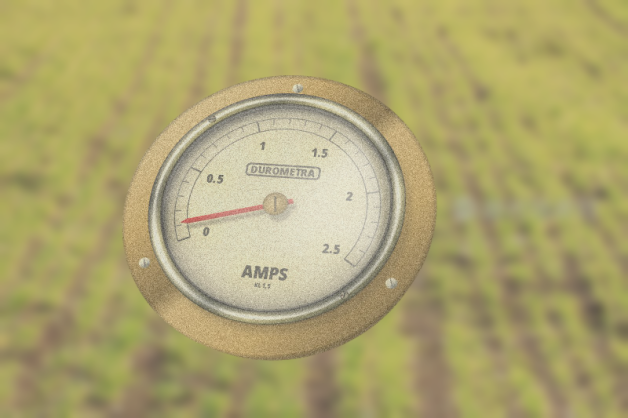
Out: A 0.1
